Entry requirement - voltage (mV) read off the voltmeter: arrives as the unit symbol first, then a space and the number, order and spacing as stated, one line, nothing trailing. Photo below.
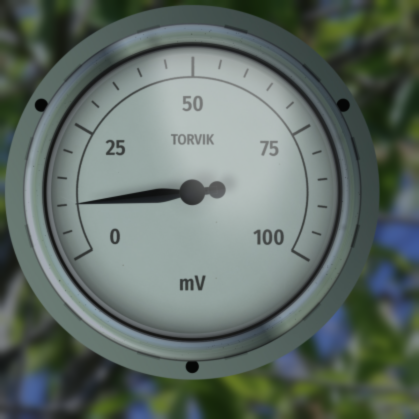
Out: mV 10
